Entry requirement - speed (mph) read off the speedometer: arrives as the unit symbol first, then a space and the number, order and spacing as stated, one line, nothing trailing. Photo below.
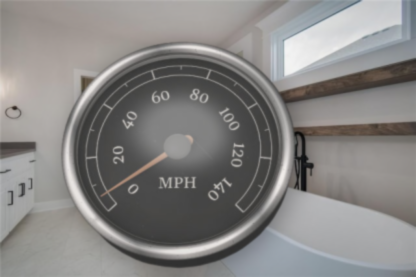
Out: mph 5
